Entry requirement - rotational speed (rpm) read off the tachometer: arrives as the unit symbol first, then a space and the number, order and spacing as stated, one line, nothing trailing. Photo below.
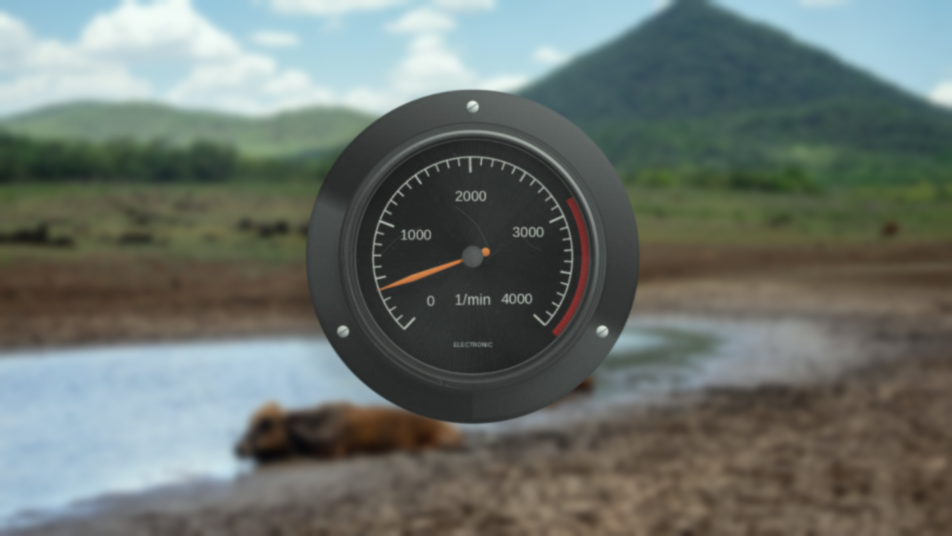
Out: rpm 400
